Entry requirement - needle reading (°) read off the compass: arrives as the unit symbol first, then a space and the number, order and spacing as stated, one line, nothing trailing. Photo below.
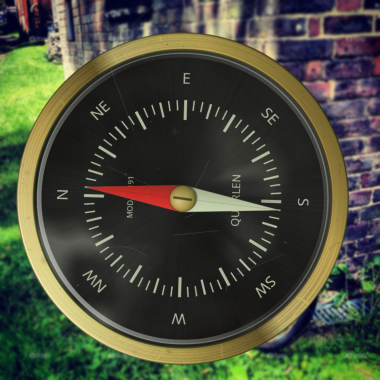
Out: ° 5
